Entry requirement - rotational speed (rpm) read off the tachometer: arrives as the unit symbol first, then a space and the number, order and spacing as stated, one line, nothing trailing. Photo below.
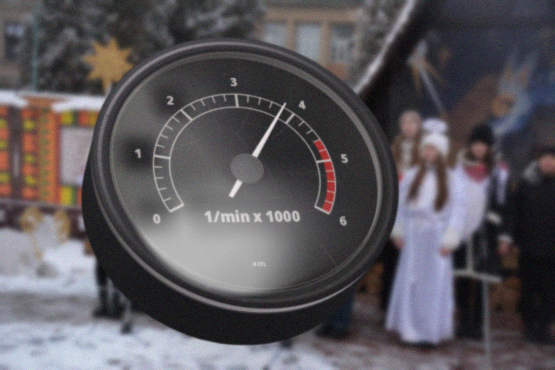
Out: rpm 3800
